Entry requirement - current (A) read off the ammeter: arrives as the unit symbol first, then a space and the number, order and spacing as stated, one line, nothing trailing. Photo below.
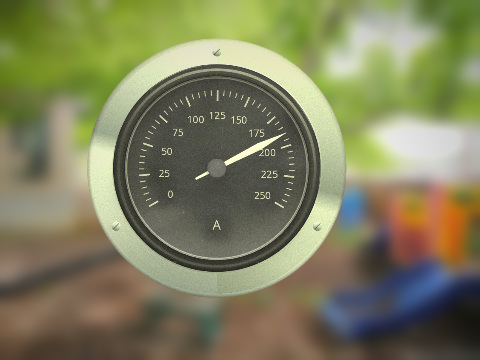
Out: A 190
